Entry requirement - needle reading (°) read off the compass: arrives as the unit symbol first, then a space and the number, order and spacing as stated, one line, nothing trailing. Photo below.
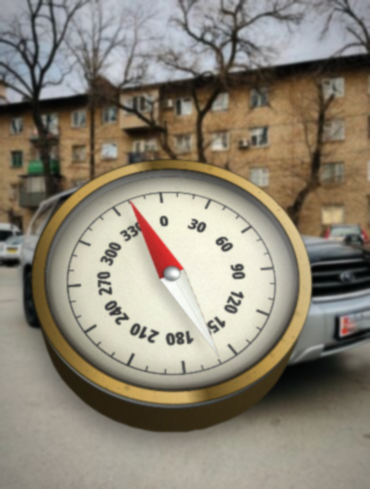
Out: ° 340
